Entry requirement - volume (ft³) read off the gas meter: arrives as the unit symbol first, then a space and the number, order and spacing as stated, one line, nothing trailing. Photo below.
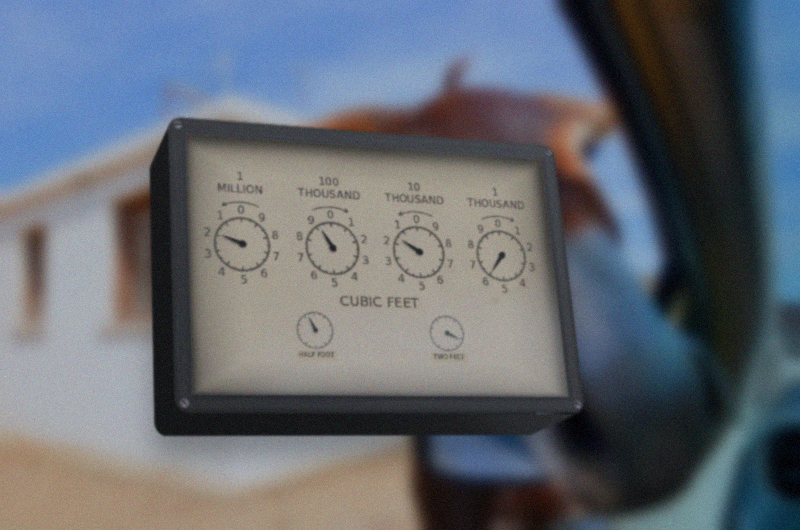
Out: ft³ 191600
